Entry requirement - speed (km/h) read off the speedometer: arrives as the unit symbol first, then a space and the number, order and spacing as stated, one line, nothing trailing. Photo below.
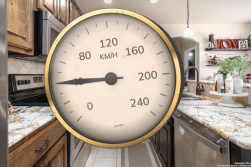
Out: km/h 40
